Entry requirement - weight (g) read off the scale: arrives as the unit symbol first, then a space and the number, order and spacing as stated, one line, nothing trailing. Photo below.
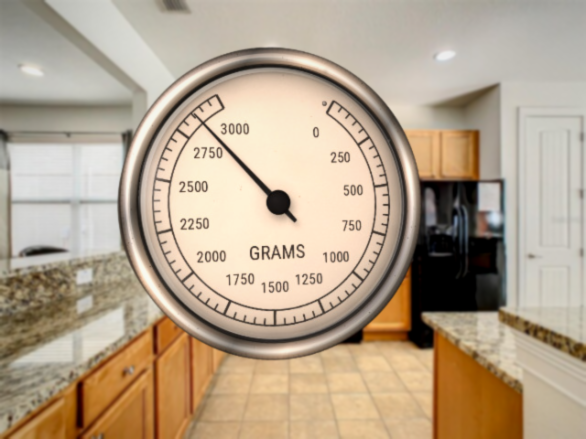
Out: g 2850
